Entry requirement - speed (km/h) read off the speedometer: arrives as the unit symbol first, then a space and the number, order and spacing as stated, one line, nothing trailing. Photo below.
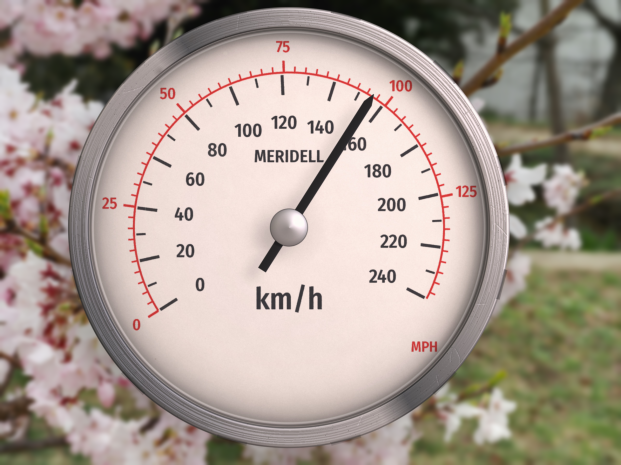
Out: km/h 155
